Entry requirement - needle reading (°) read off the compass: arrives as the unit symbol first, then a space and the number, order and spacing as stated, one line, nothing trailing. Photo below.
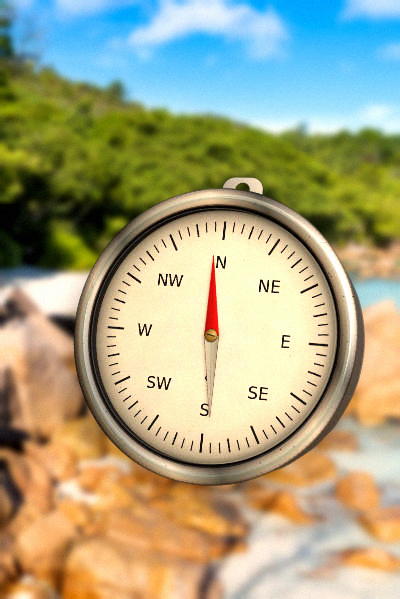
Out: ° 355
